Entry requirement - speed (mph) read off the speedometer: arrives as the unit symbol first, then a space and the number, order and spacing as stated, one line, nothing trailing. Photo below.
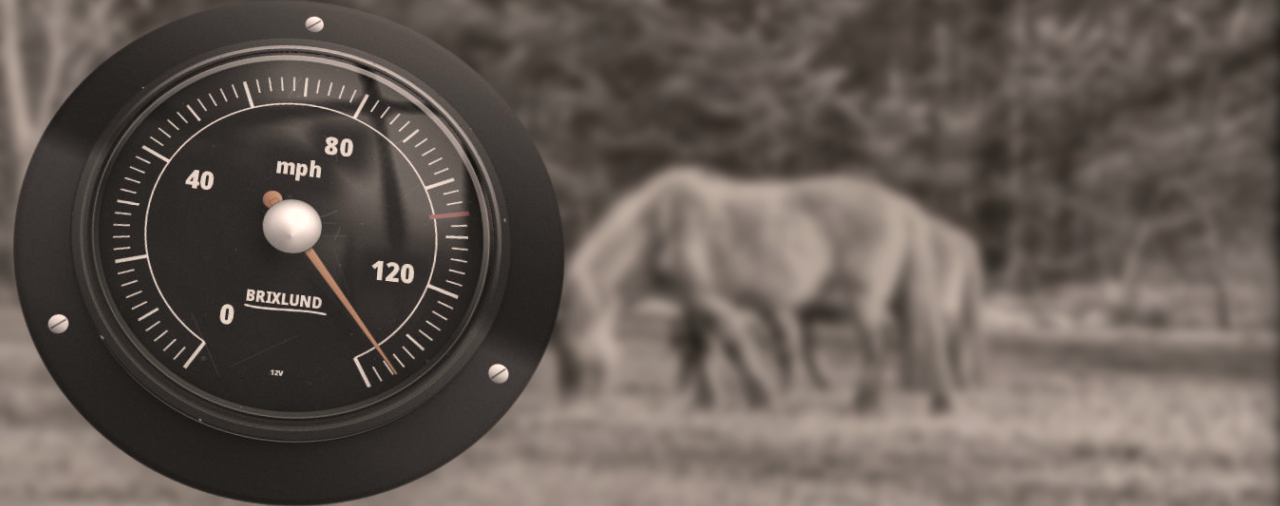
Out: mph 136
